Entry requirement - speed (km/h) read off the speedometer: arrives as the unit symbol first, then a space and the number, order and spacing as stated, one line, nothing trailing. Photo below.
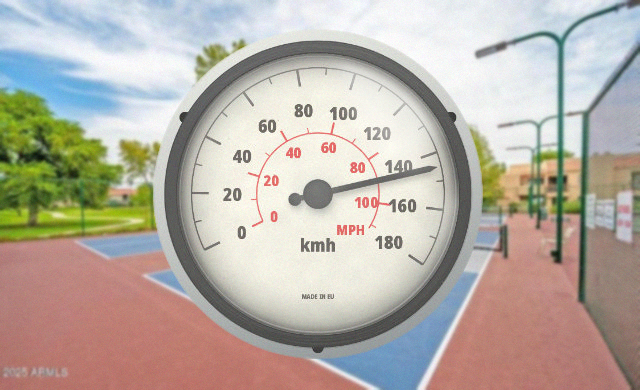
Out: km/h 145
